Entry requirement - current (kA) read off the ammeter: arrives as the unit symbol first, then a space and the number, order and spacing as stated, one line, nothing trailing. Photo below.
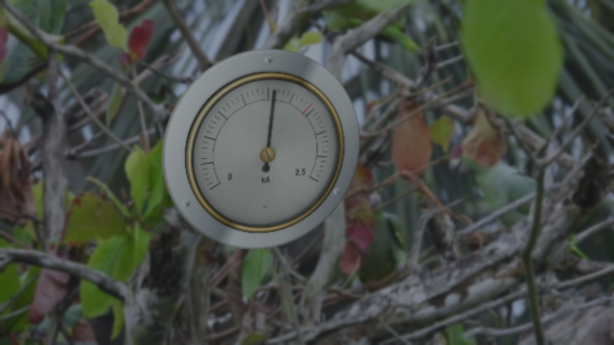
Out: kA 1.3
